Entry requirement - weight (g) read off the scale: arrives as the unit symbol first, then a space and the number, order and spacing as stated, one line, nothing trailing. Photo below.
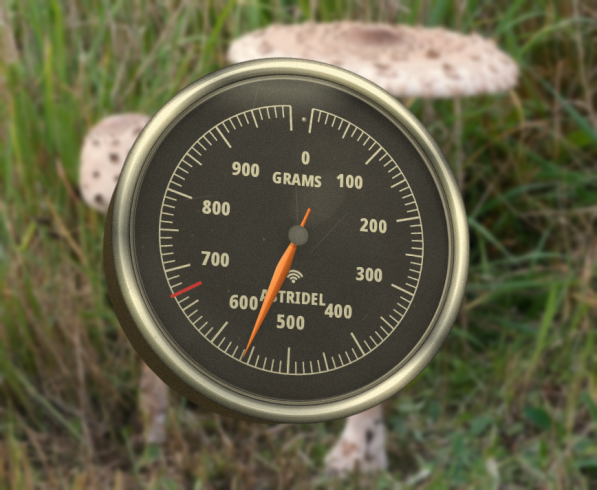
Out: g 560
